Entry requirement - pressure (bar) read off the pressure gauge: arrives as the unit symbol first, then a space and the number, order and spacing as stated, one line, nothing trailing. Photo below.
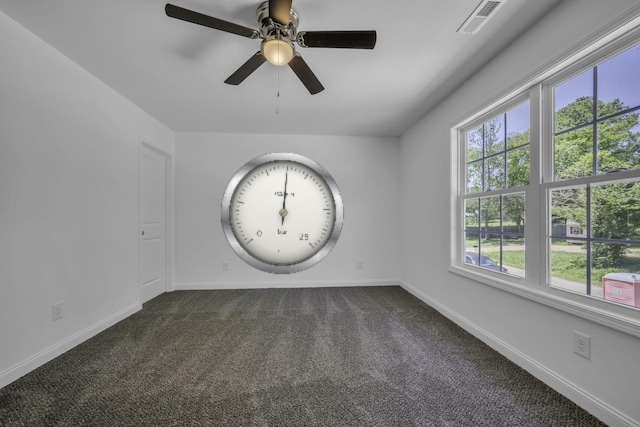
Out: bar 12.5
